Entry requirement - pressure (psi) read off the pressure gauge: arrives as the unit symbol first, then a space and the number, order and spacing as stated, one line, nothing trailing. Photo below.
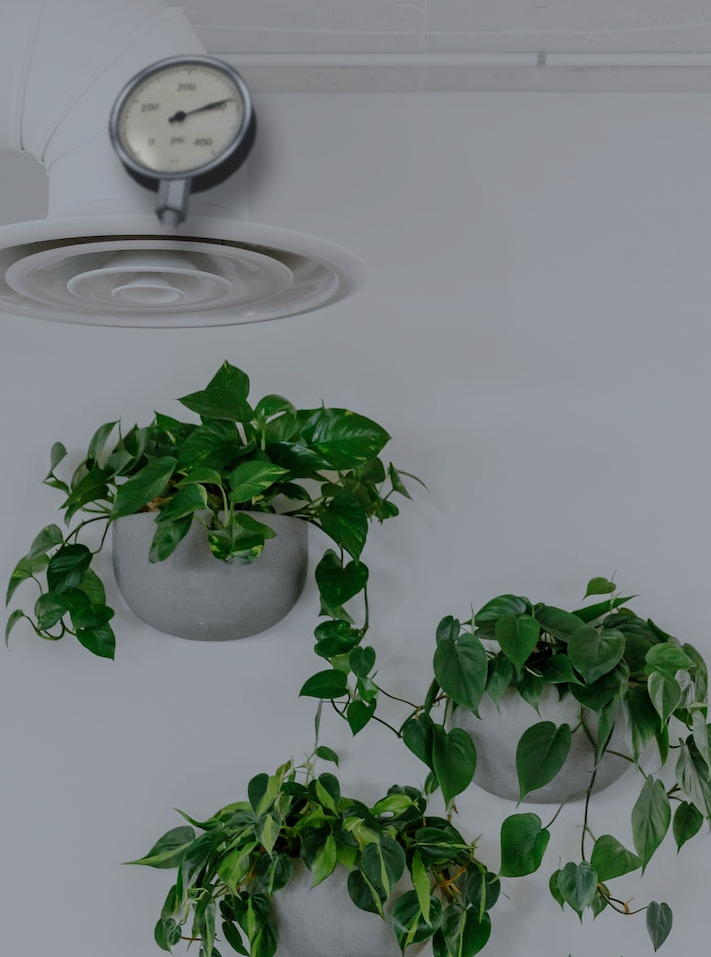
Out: psi 300
